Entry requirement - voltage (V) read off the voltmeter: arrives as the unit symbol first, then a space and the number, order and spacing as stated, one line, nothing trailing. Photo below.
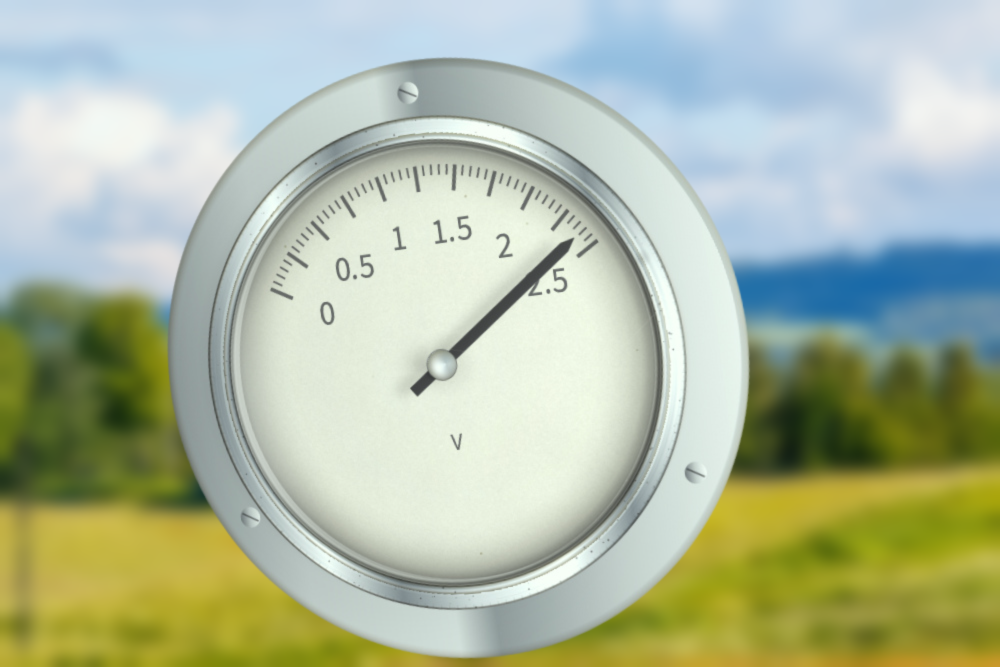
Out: V 2.4
